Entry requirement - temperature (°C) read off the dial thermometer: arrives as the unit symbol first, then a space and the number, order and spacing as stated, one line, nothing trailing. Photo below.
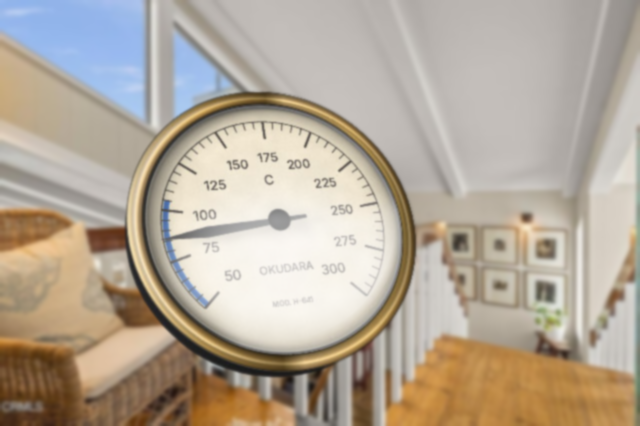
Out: °C 85
